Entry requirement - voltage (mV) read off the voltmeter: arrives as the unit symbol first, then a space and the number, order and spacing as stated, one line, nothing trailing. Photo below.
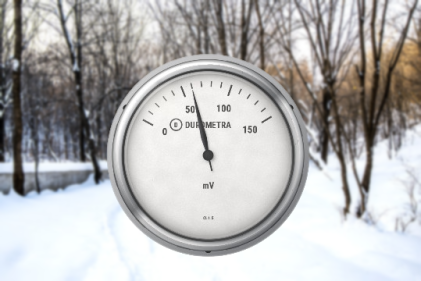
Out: mV 60
